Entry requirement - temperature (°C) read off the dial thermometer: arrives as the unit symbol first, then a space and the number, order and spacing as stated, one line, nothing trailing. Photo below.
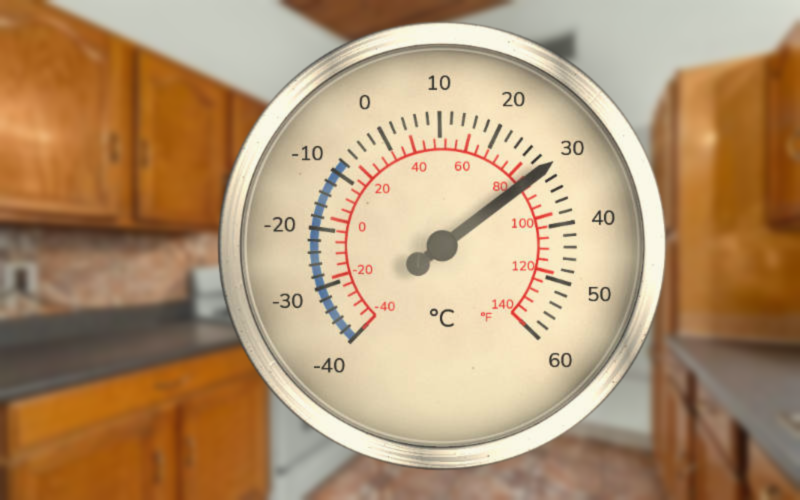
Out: °C 30
